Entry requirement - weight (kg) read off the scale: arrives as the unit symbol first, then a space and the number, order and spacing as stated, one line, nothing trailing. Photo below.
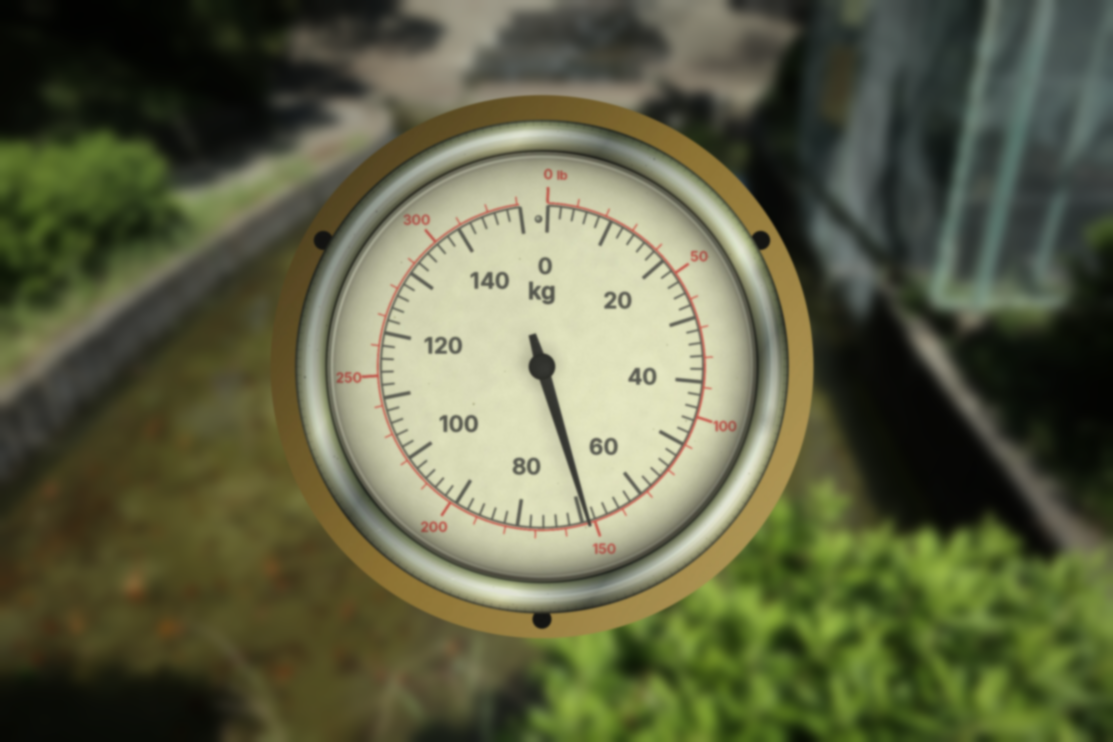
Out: kg 69
